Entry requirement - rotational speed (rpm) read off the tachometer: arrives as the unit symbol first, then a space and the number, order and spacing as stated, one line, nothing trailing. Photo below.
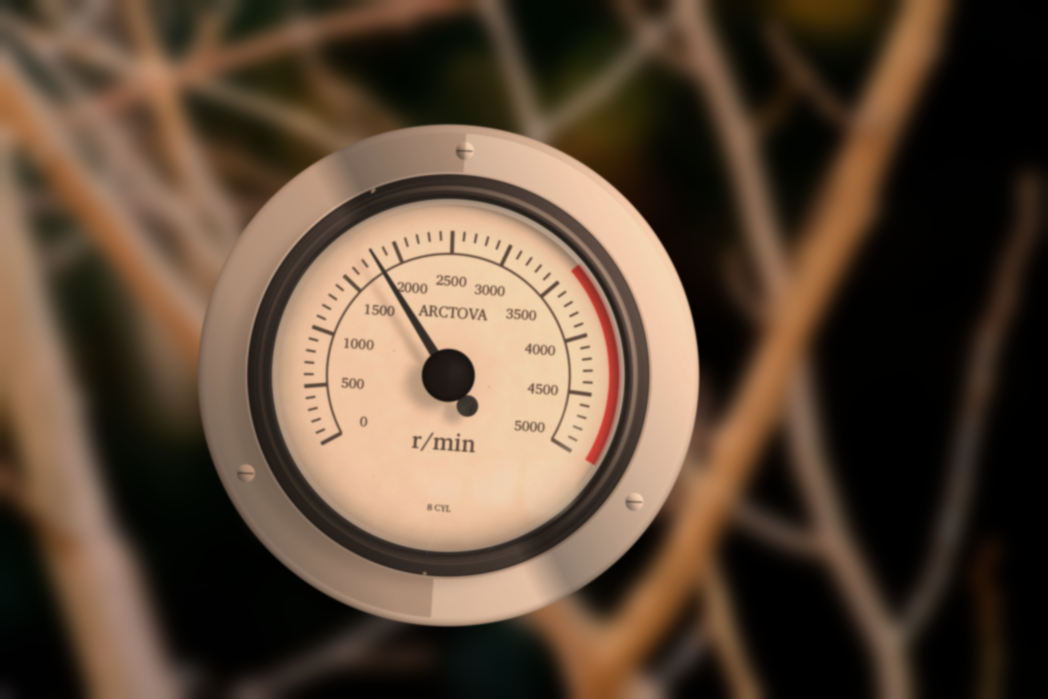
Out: rpm 1800
